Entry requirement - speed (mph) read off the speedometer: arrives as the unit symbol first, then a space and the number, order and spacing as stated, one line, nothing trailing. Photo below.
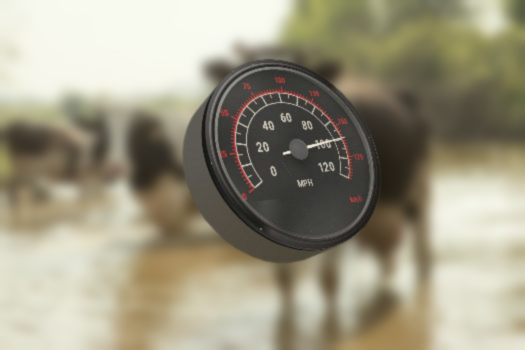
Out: mph 100
